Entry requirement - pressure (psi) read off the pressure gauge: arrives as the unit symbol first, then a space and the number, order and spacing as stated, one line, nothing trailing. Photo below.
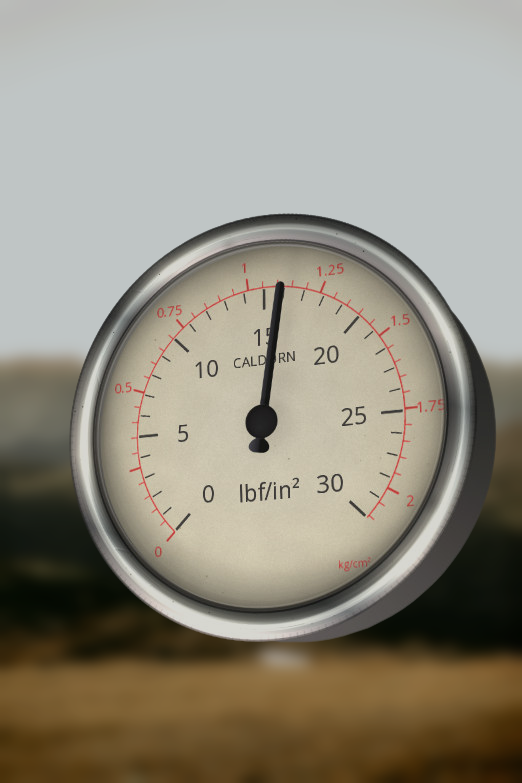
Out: psi 16
